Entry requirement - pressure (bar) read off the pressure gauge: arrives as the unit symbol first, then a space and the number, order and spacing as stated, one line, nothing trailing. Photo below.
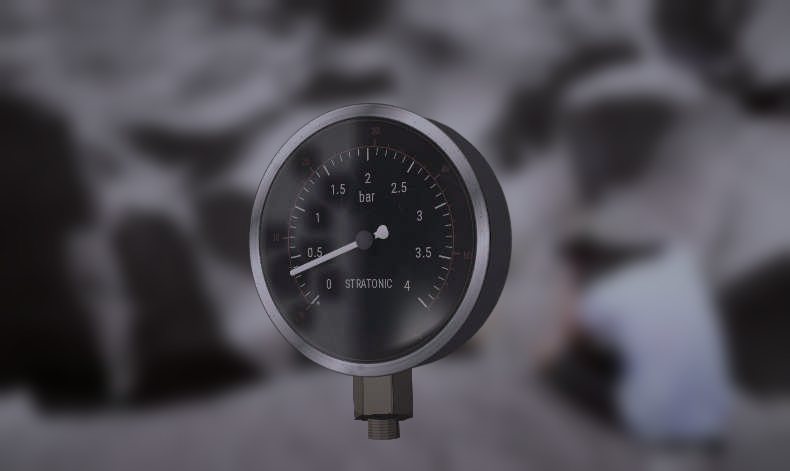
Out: bar 0.35
